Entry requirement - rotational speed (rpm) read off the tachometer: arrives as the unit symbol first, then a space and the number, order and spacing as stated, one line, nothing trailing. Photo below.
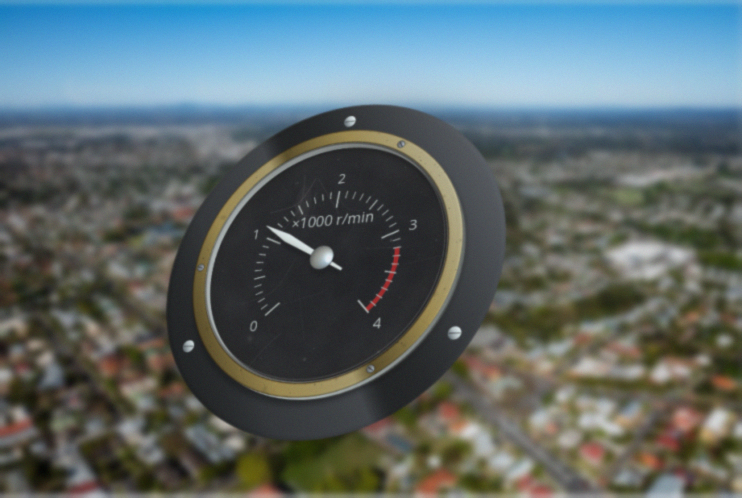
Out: rpm 1100
